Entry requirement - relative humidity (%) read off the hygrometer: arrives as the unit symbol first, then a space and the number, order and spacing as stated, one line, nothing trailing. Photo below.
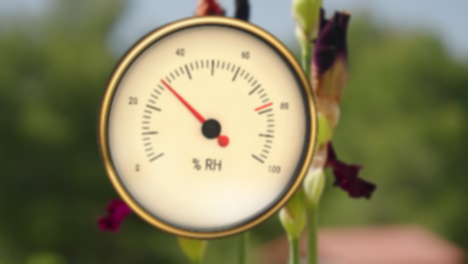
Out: % 30
